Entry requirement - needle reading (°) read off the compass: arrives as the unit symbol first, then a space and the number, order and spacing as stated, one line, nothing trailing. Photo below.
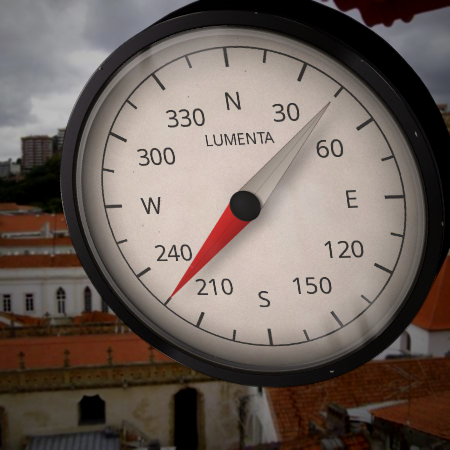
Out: ° 225
